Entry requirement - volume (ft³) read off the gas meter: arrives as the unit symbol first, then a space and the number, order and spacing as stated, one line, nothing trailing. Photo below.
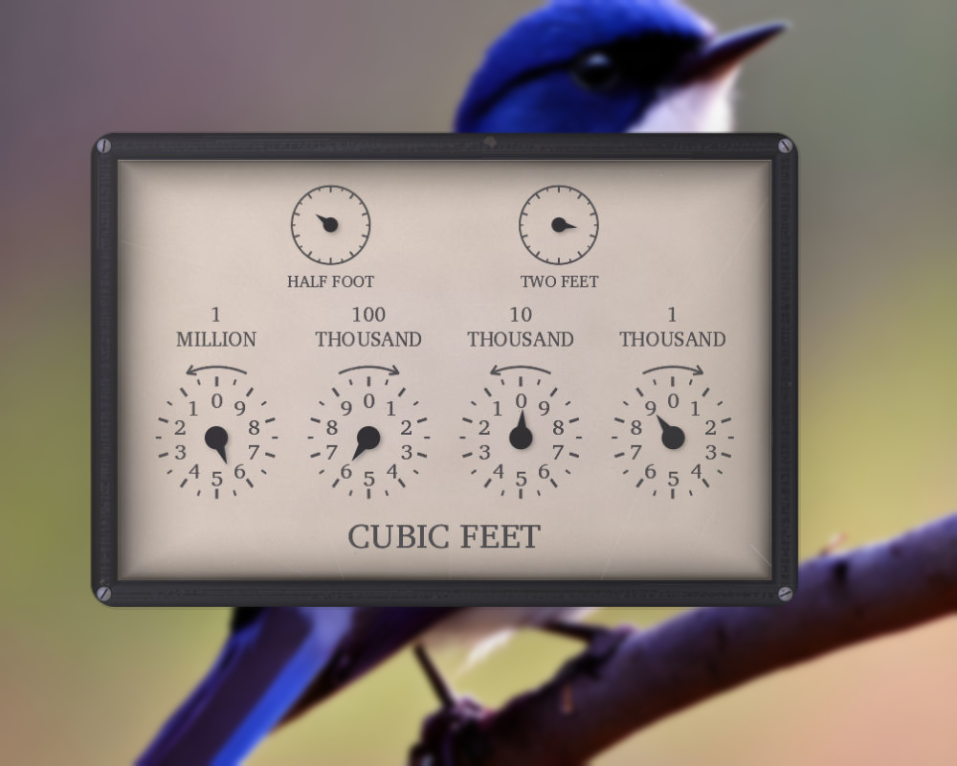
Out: ft³ 559900
